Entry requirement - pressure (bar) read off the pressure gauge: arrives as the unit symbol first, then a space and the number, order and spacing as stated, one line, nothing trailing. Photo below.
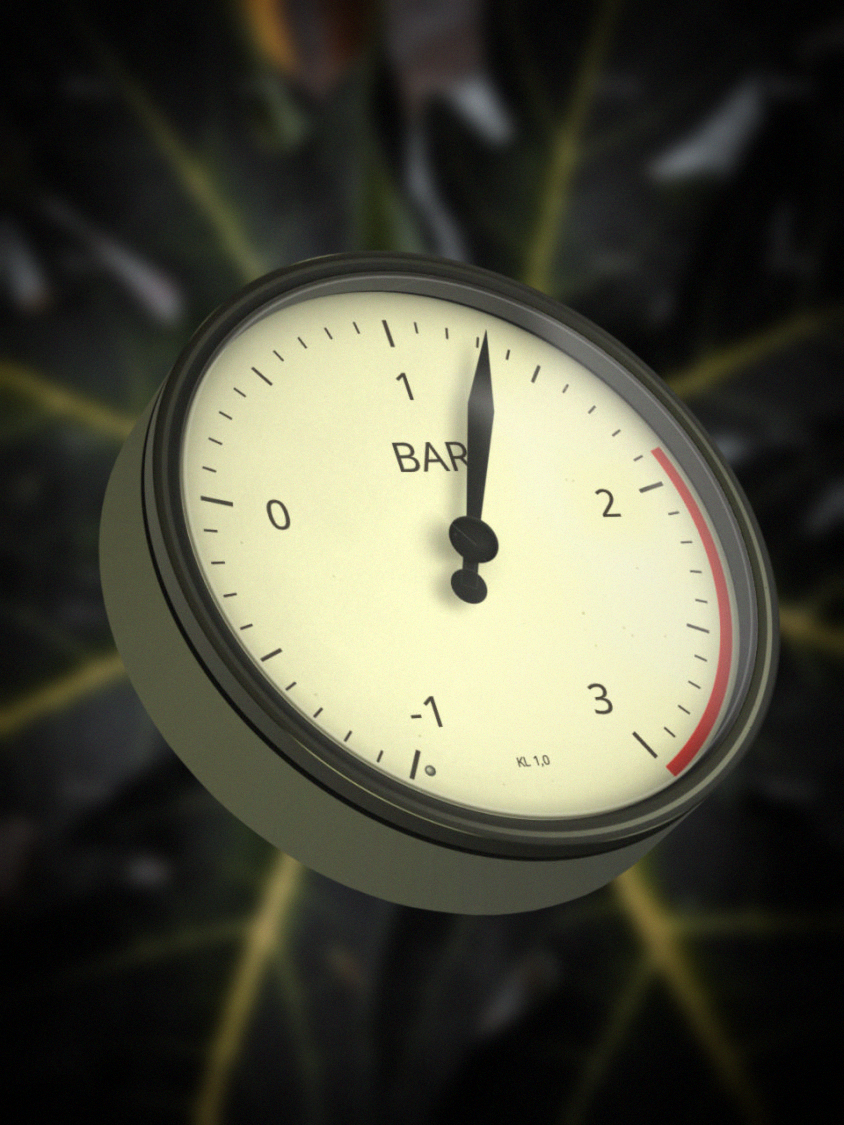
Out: bar 1.3
